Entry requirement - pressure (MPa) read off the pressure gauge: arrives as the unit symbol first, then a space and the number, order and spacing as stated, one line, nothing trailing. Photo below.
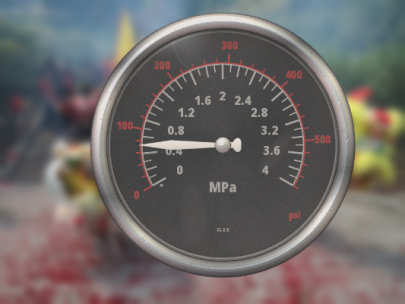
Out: MPa 0.5
